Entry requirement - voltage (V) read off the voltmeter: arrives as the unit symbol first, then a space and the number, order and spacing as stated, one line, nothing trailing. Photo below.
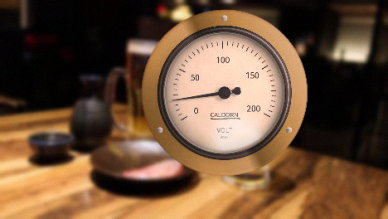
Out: V 20
